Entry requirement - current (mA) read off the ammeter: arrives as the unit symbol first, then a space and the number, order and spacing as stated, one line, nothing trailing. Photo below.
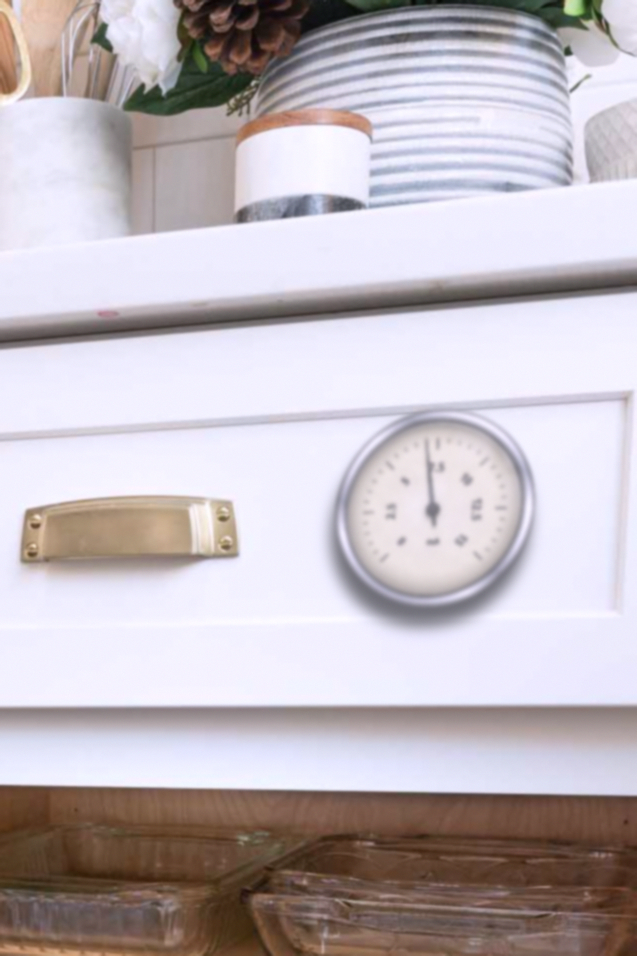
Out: mA 7
